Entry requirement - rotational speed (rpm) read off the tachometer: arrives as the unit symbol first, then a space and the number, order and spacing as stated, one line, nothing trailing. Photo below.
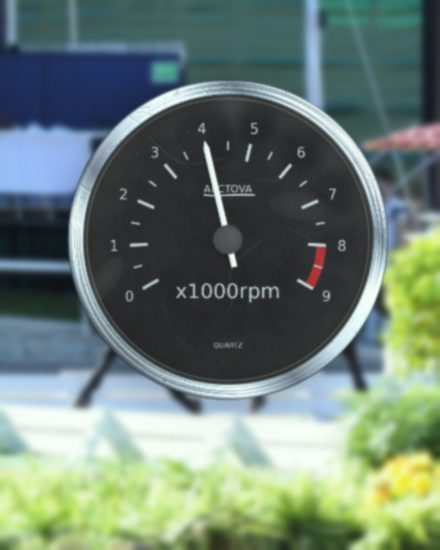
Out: rpm 4000
